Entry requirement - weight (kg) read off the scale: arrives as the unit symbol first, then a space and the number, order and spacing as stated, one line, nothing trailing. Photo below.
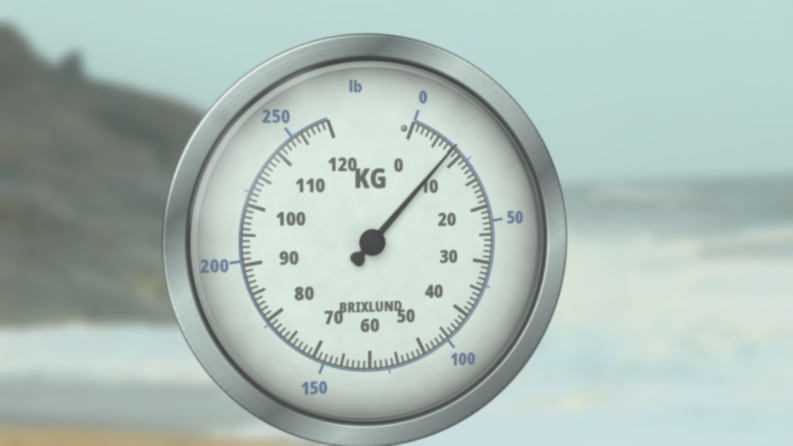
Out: kg 8
